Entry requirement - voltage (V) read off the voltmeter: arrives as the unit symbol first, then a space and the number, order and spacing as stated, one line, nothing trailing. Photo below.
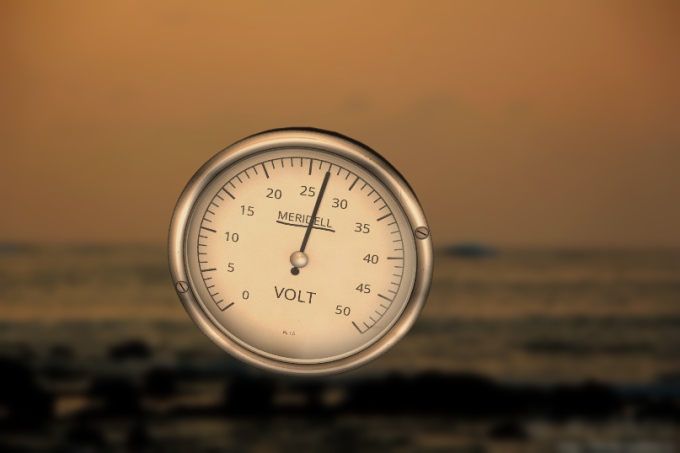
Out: V 27
